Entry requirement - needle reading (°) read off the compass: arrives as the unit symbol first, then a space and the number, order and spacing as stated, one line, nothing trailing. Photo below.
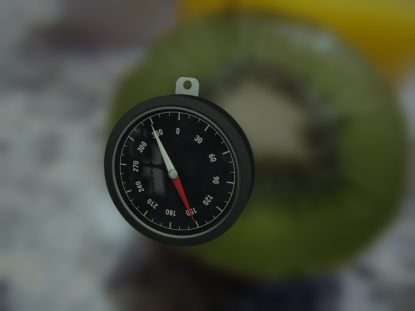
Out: ° 150
